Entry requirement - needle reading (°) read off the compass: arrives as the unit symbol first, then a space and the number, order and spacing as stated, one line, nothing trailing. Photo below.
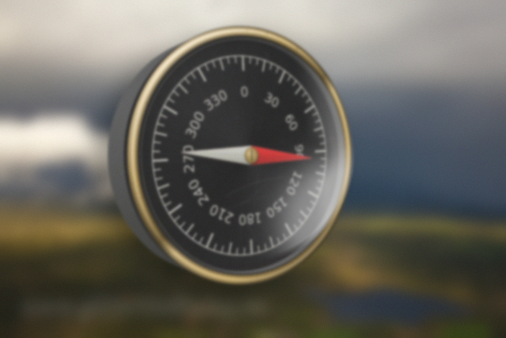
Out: ° 95
